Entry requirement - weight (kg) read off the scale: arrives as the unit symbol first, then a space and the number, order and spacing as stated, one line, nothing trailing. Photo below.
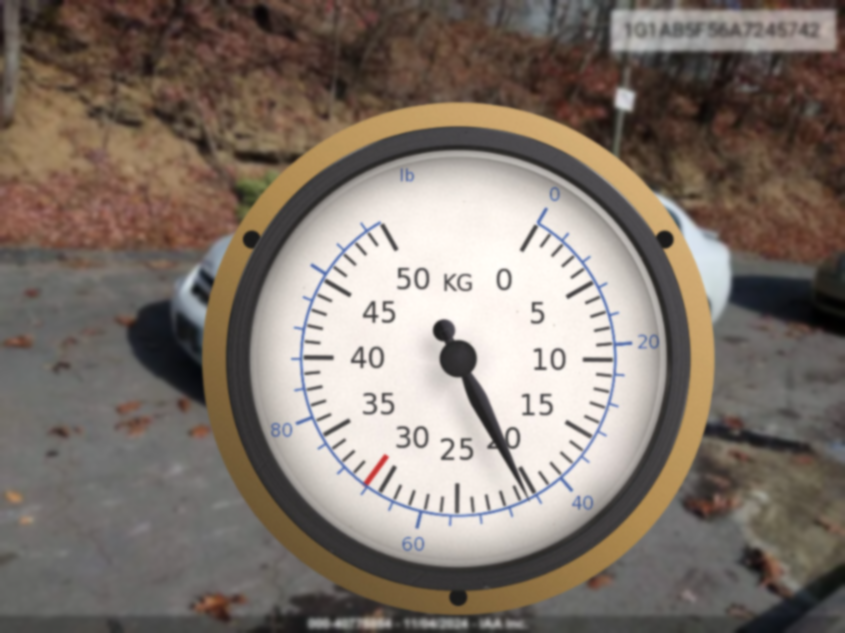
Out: kg 20.5
